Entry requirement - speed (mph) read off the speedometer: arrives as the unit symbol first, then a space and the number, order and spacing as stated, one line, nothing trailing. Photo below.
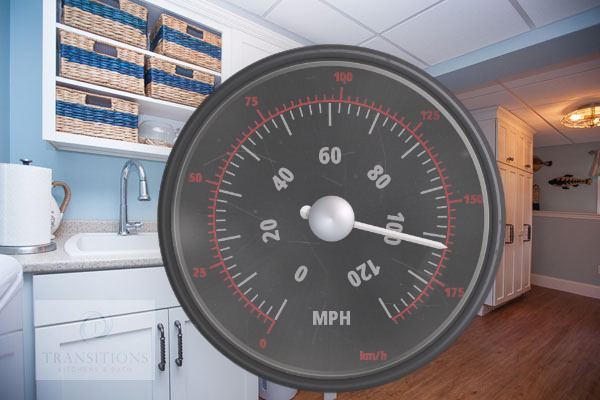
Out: mph 102
